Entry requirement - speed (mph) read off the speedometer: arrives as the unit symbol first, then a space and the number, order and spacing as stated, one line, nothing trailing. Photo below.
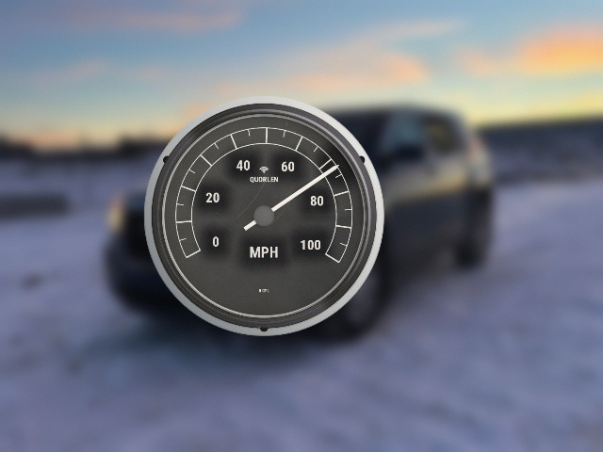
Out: mph 72.5
